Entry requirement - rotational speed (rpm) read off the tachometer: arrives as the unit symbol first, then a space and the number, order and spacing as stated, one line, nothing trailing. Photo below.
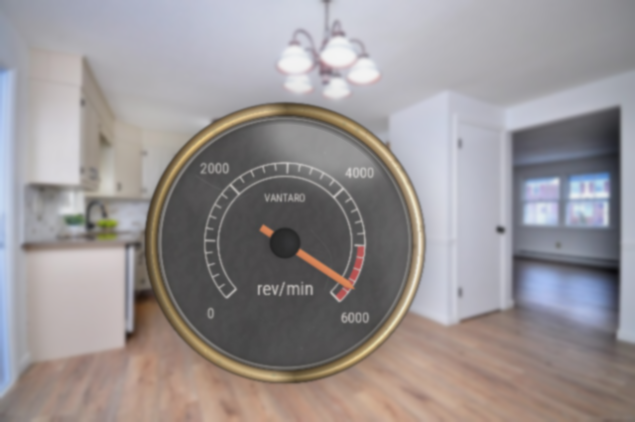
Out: rpm 5700
